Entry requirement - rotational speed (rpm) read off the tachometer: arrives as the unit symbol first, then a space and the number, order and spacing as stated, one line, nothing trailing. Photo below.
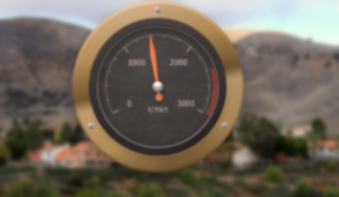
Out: rpm 1400
